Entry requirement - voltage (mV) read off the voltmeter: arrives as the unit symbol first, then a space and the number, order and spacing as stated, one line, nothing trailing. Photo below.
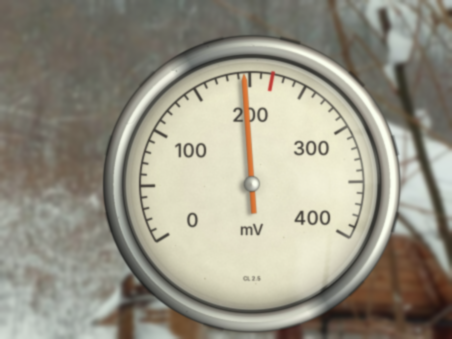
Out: mV 195
